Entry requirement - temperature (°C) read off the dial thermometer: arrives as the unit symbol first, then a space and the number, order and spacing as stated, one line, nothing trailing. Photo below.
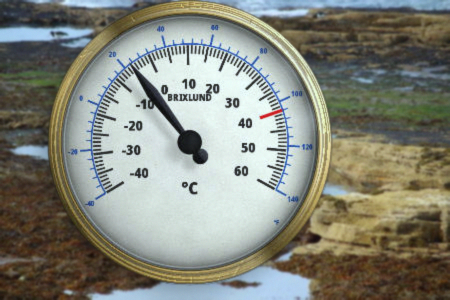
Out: °C -5
